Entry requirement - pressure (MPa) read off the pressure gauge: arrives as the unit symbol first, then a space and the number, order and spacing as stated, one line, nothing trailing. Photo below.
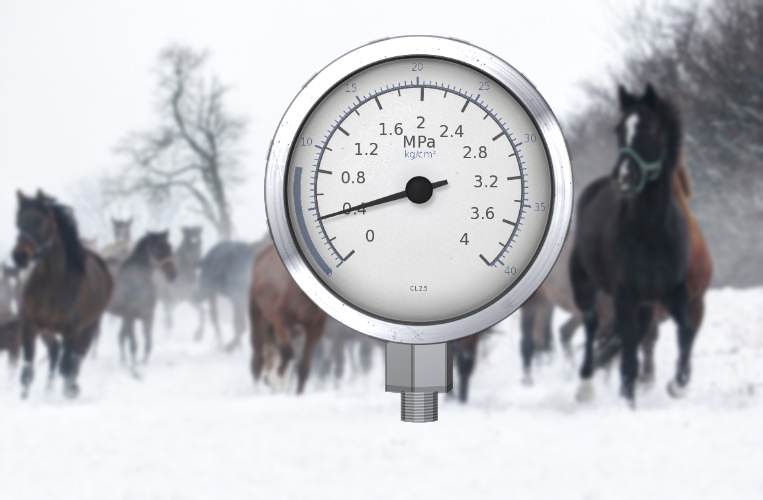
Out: MPa 0.4
